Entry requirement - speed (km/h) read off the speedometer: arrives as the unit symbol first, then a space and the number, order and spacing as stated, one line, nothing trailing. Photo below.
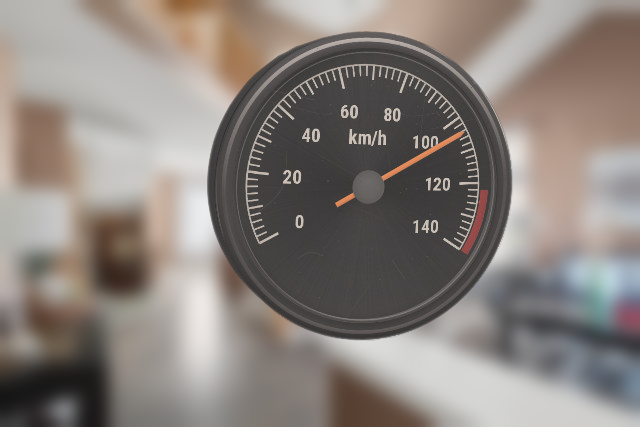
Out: km/h 104
